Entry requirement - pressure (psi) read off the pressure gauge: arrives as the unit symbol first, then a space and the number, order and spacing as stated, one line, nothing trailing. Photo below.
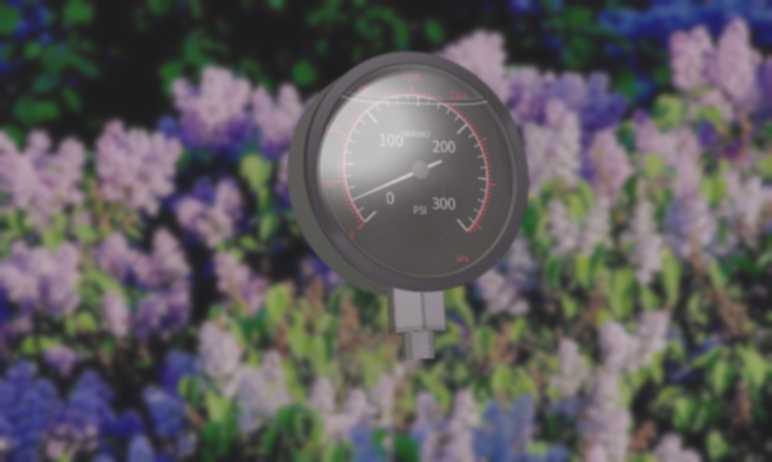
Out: psi 20
